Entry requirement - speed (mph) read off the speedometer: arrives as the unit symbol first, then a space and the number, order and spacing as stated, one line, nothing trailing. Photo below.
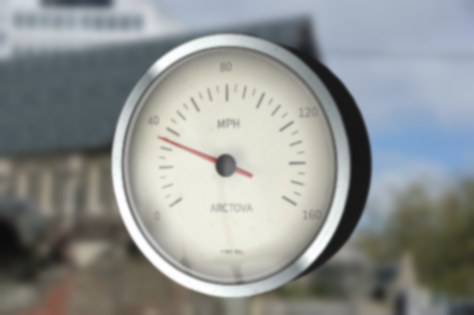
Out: mph 35
